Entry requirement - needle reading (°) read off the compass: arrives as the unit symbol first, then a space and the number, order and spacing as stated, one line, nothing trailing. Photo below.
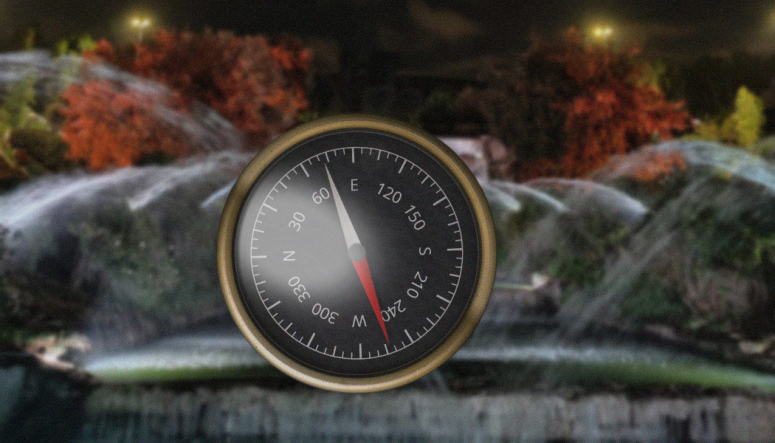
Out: ° 252.5
